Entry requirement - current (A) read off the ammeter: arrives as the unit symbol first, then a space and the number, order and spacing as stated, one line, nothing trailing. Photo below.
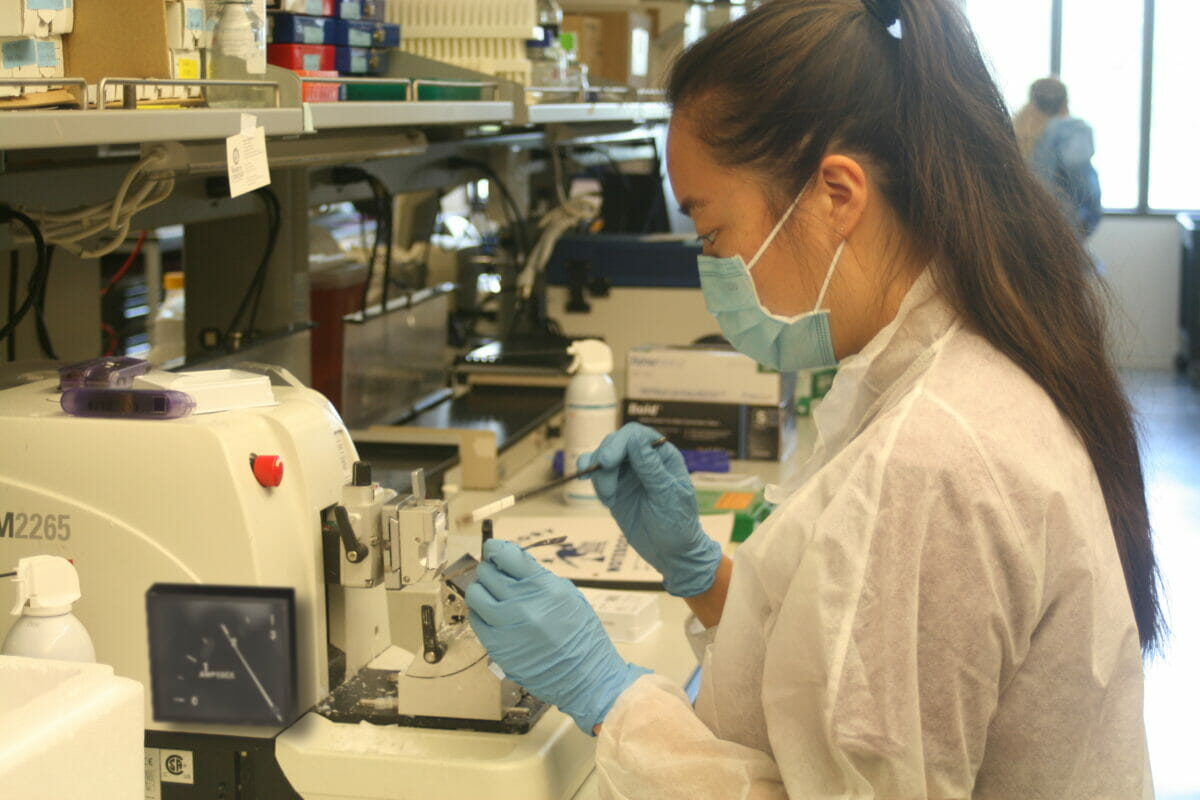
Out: A 2
